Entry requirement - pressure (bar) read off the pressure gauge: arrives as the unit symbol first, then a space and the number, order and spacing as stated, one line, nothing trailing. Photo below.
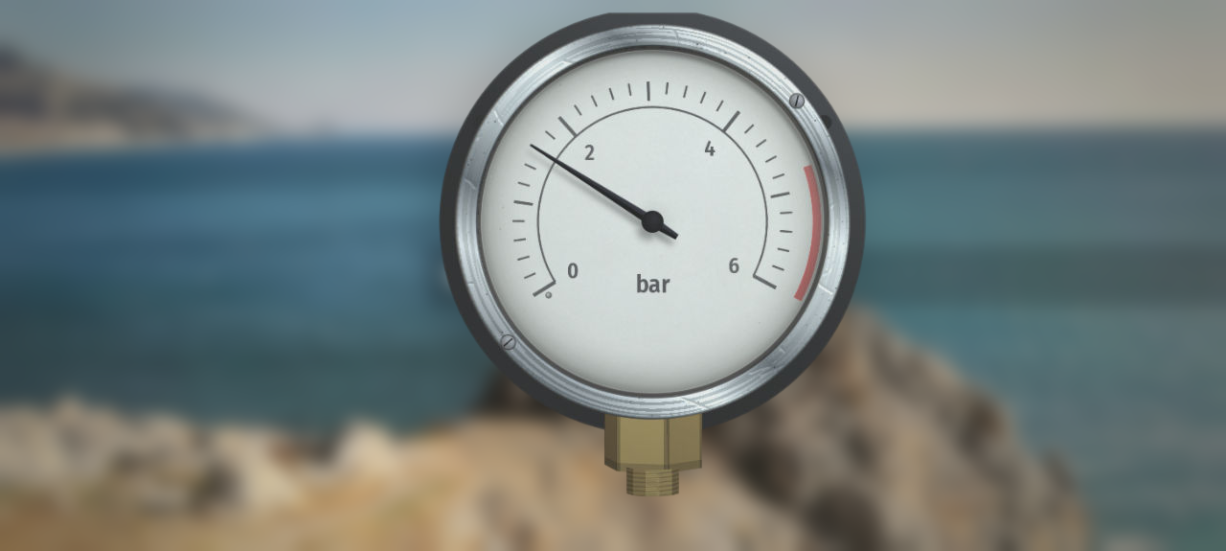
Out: bar 1.6
